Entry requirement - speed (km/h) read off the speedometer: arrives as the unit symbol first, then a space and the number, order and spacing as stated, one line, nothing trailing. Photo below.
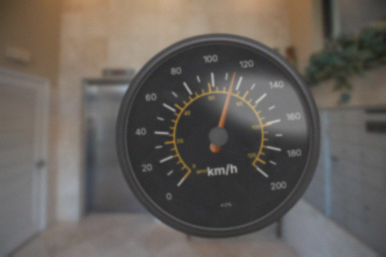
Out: km/h 115
